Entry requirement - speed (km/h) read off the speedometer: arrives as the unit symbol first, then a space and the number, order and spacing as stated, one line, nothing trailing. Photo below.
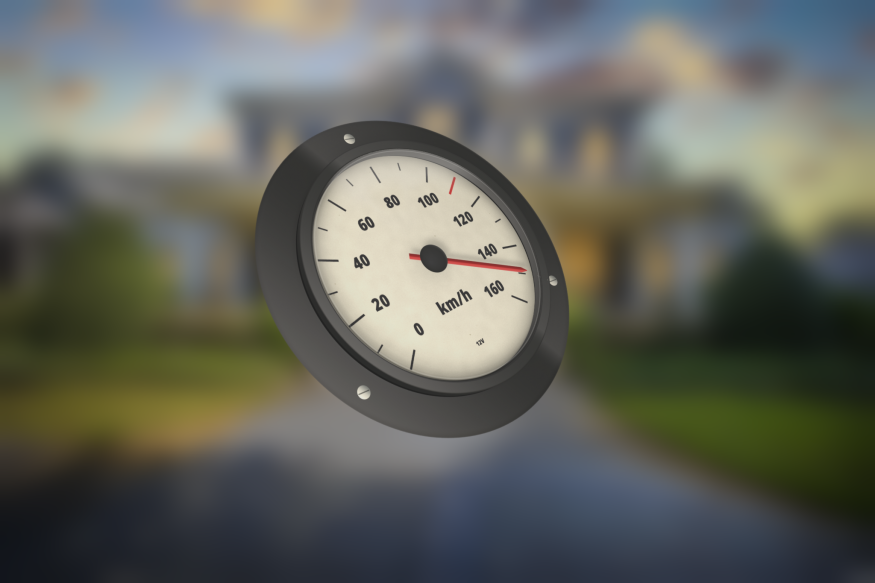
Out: km/h 150
